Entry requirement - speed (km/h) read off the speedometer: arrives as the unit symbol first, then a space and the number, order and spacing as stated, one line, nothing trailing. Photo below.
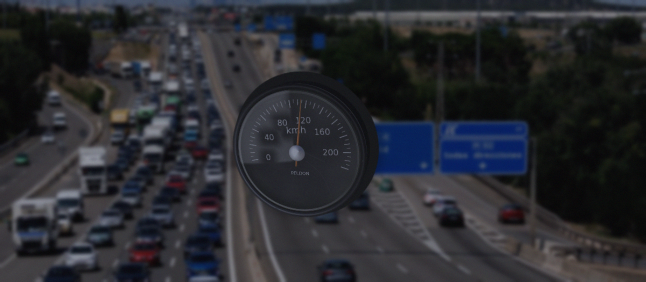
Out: km/h 115
